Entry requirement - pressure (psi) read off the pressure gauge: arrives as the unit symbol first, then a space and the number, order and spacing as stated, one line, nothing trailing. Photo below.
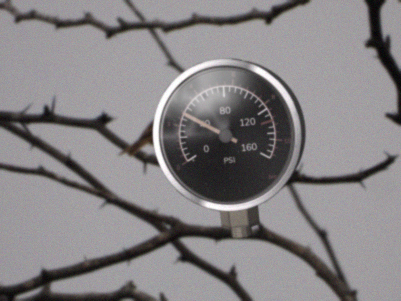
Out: psi 40
